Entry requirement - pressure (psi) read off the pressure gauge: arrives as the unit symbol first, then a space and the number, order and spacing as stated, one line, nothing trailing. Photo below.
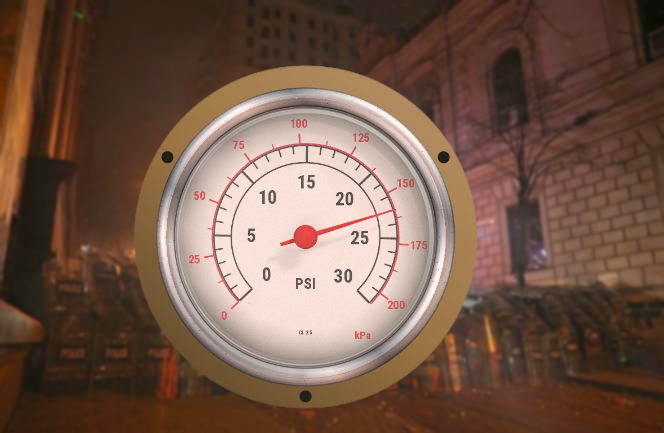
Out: psi 23
